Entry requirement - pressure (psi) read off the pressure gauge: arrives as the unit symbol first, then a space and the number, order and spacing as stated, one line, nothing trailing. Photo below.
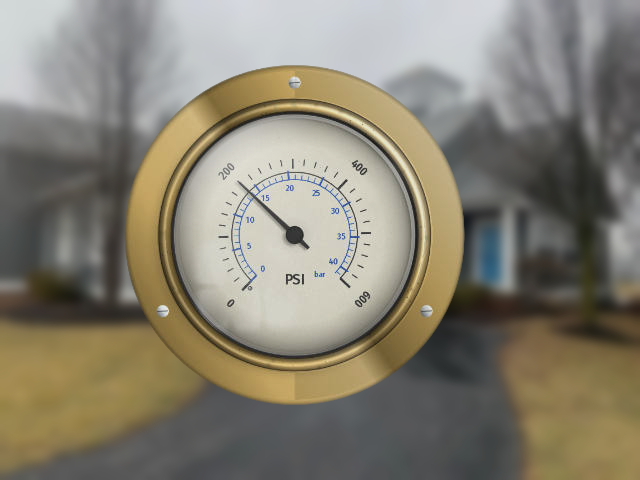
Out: psi 200
